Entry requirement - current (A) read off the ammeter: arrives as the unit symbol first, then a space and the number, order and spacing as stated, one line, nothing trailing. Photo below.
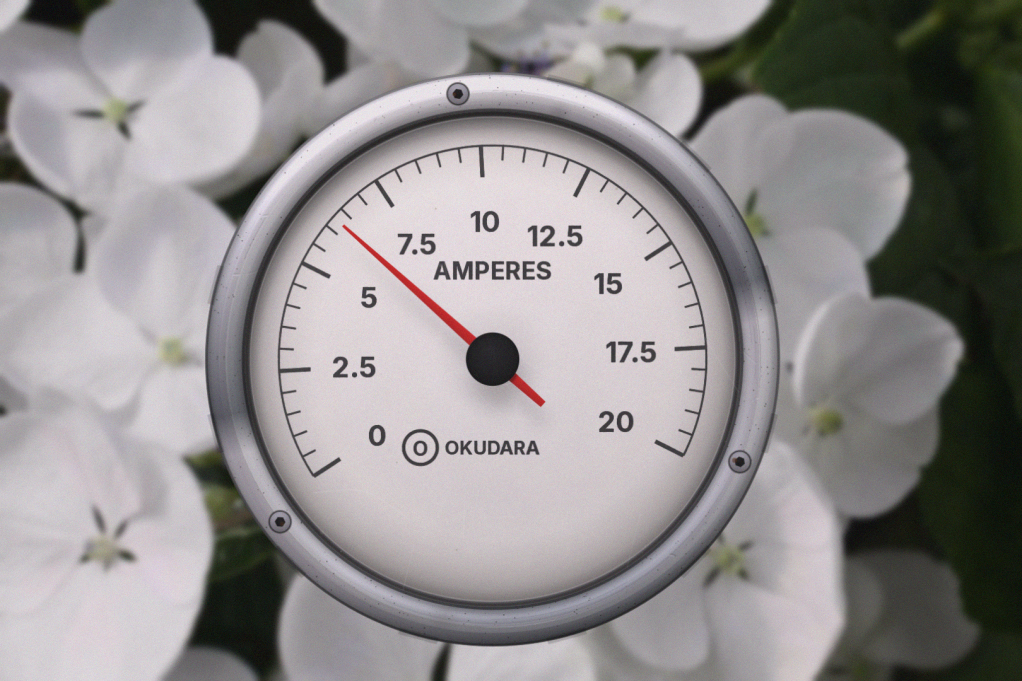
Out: A 6.25
